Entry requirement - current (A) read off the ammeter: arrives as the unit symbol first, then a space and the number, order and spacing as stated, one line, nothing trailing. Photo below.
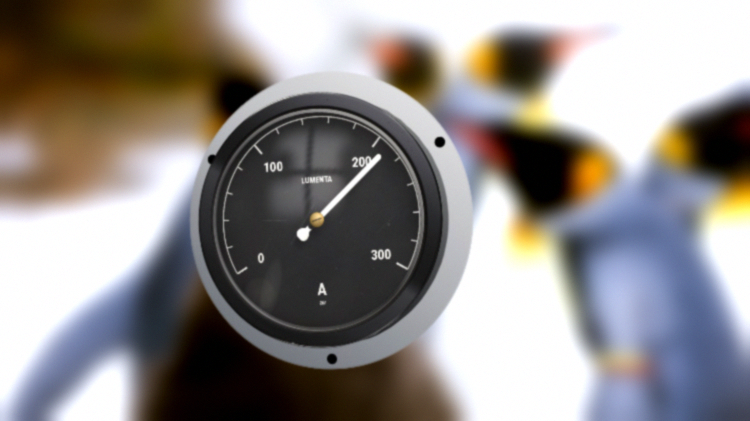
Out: A 210
